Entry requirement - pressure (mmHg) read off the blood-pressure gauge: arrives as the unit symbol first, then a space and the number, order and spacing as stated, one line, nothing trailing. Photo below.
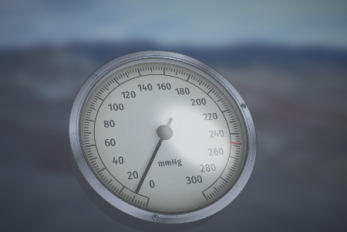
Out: mmHg 10
